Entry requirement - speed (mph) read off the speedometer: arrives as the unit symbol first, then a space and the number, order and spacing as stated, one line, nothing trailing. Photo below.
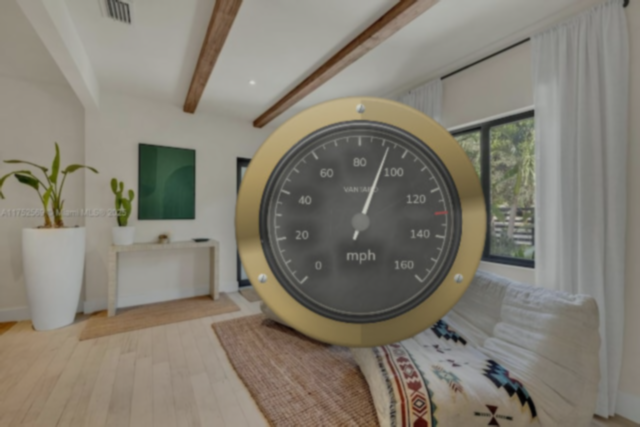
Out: mph 92.5
